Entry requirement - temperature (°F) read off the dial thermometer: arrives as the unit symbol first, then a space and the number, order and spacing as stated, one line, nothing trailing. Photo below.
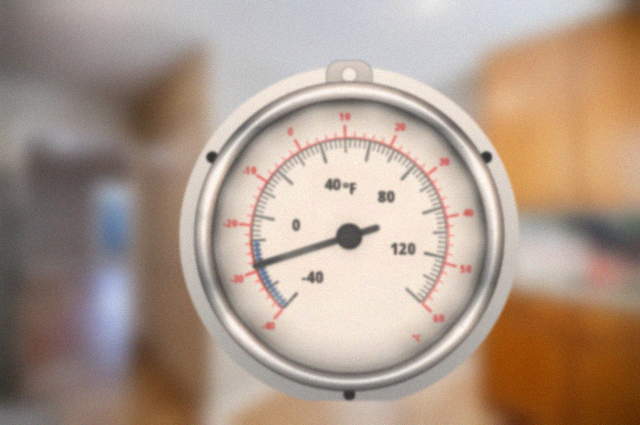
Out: °F -20
